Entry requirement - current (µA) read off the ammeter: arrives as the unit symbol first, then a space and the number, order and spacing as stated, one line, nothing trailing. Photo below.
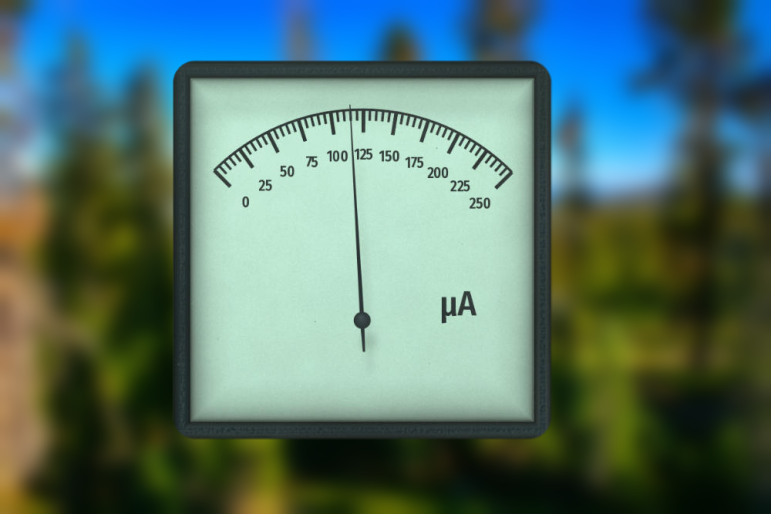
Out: µA 115
